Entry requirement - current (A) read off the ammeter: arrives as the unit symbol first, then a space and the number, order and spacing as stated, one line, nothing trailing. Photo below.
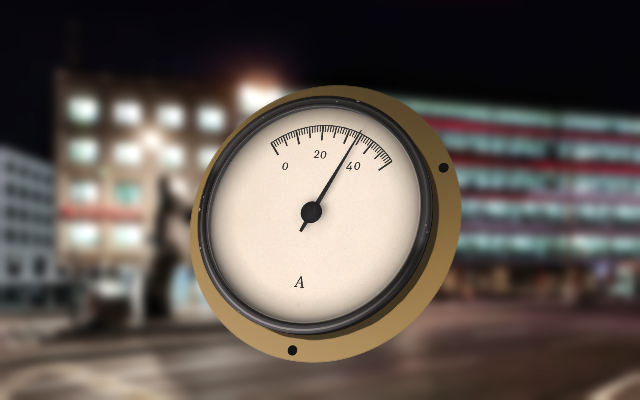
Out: A 35
